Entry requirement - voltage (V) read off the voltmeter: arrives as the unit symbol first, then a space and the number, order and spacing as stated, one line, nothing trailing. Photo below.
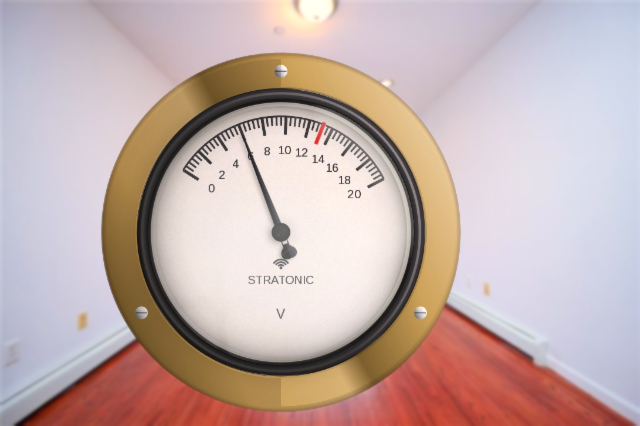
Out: V 6
